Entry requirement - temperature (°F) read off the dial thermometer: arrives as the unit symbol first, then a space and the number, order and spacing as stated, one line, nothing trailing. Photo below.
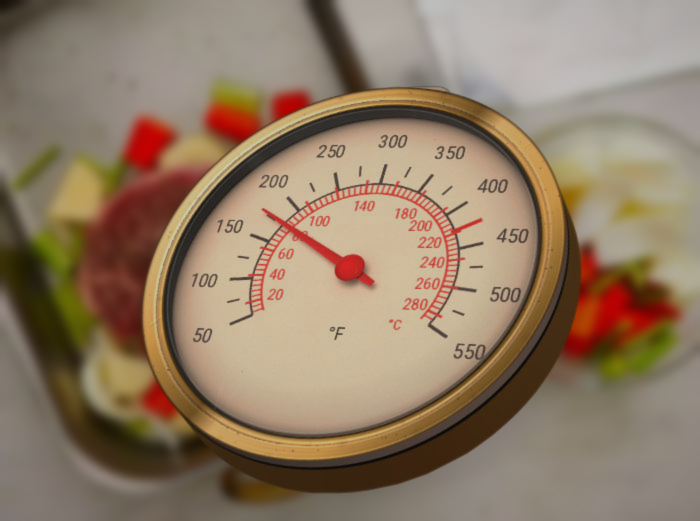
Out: °F 175
